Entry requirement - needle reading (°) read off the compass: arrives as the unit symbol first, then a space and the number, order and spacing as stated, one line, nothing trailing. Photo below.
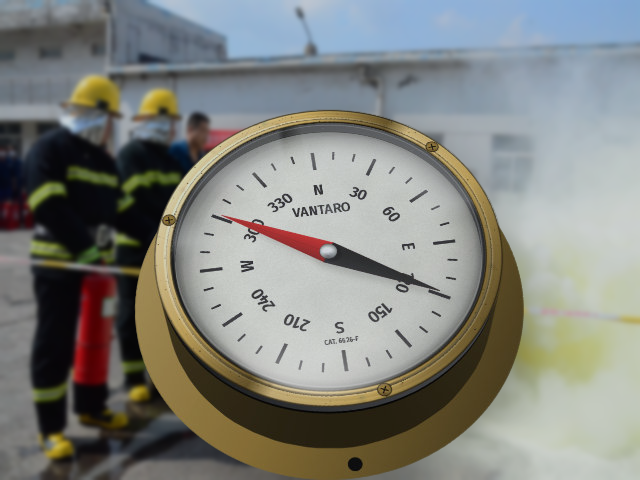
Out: ° 300
